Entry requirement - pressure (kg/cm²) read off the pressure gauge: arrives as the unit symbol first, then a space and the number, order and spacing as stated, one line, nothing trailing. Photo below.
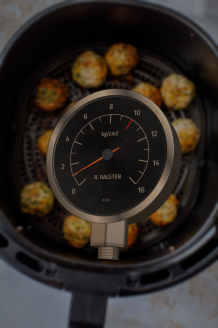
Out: kg/cm² 1
